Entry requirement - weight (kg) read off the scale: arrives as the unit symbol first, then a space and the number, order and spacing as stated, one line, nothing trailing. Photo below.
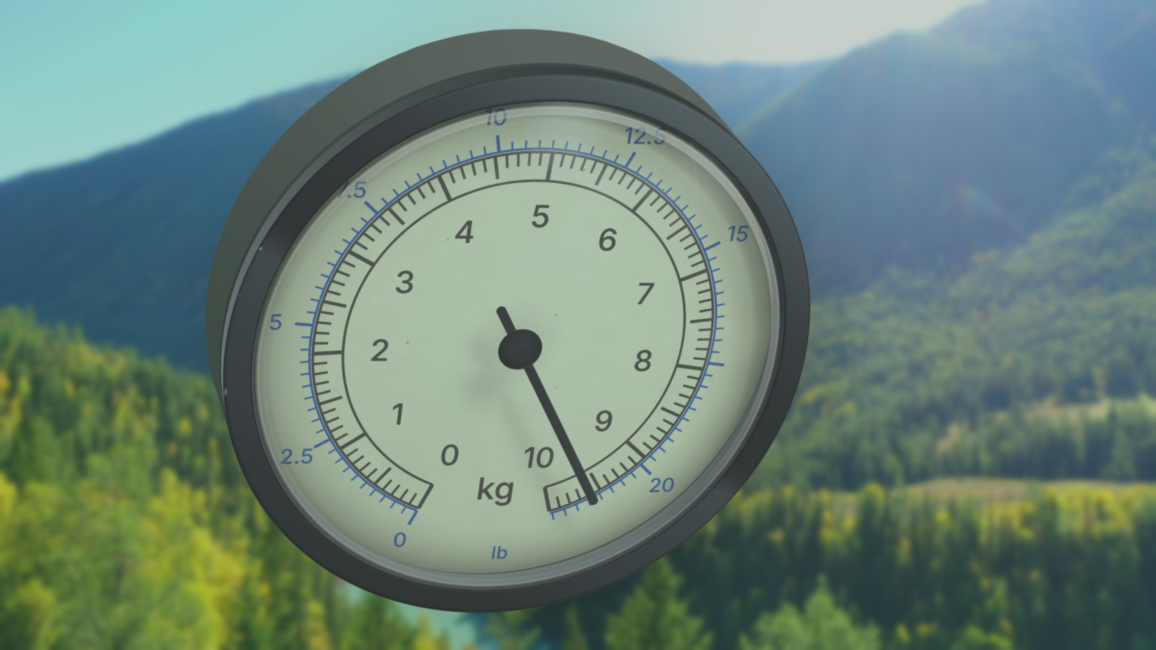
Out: kg 9.6
